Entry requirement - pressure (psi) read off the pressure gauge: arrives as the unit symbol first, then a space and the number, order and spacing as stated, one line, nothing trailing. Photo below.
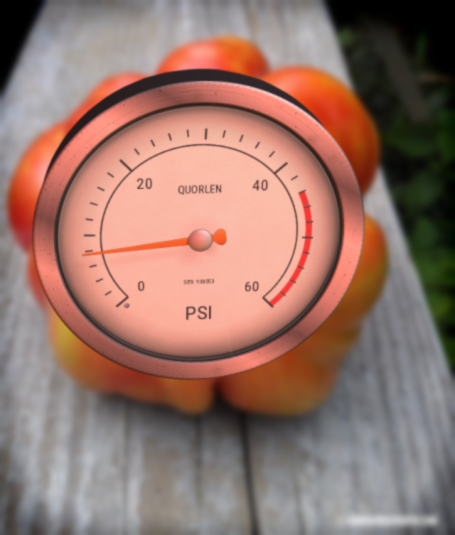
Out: psi 8
